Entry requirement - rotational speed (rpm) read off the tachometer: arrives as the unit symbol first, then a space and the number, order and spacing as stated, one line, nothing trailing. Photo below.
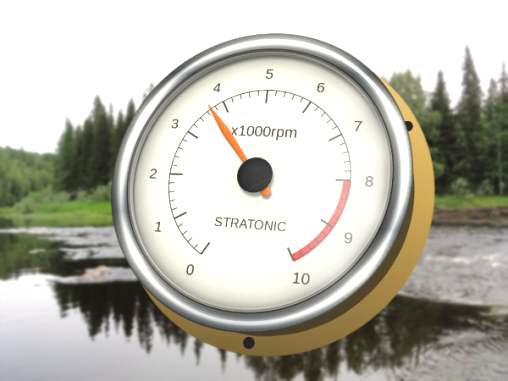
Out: rpm 3700
